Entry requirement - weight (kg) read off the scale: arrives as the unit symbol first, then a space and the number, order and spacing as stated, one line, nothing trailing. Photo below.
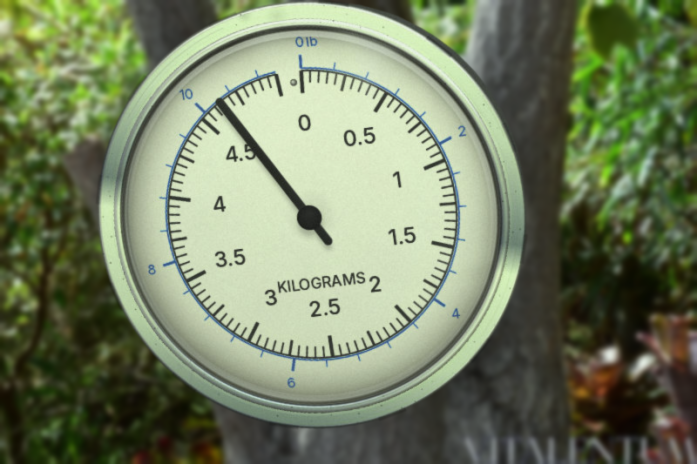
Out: kg 4.65
